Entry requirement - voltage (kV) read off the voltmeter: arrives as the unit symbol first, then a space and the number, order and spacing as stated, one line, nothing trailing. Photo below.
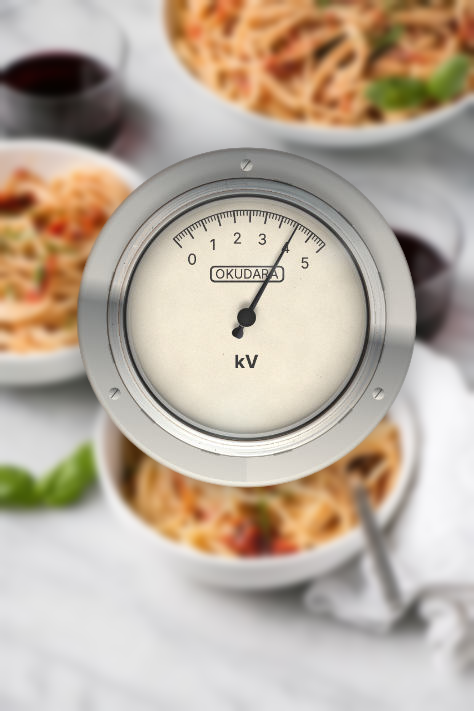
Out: kV 4
